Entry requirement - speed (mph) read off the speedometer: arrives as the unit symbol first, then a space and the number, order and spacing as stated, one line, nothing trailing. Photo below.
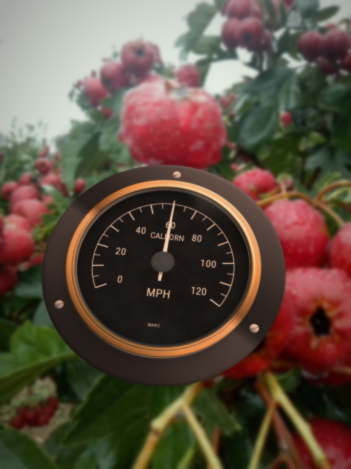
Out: mph 60
